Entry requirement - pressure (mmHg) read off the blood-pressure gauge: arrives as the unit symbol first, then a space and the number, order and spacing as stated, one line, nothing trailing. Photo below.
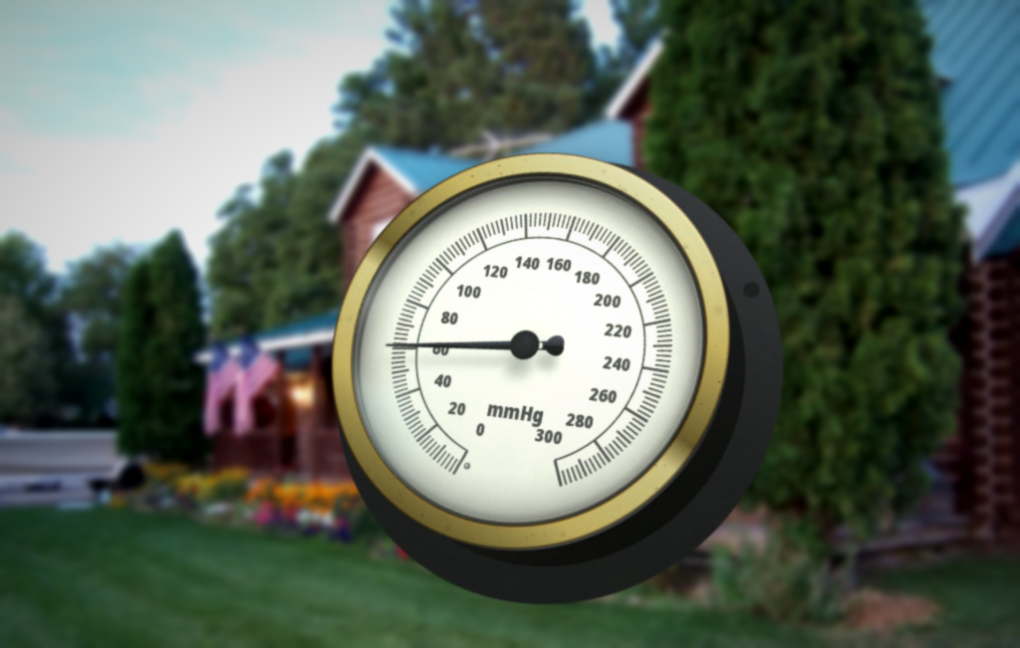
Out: mmHg 60
